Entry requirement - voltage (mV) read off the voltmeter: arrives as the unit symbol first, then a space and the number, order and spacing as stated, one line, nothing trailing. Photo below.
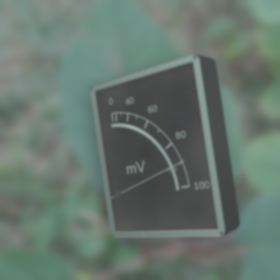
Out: mV 90
